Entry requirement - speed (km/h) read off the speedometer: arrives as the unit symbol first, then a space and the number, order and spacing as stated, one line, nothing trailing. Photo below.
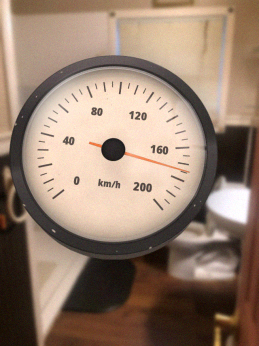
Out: km/h 175
